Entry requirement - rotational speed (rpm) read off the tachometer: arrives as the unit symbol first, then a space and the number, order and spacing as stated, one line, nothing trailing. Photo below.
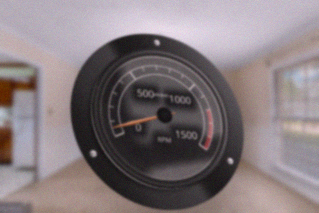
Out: rpm 50
